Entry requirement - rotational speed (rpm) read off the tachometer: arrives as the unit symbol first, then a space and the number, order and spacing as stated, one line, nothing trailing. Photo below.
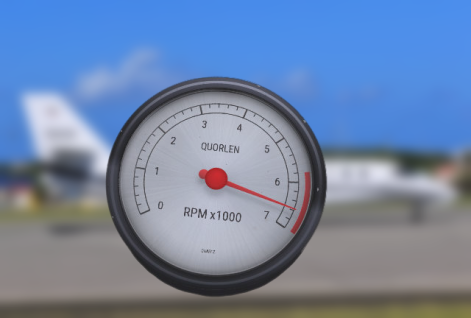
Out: rpm 6600
